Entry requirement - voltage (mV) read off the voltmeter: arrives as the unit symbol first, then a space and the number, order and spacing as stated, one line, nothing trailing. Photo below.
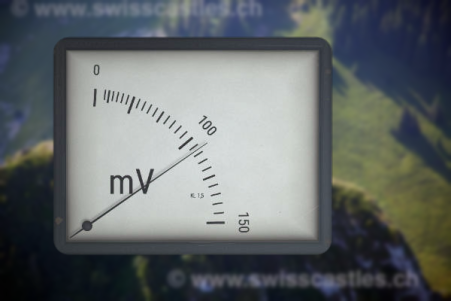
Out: mV 107.5
